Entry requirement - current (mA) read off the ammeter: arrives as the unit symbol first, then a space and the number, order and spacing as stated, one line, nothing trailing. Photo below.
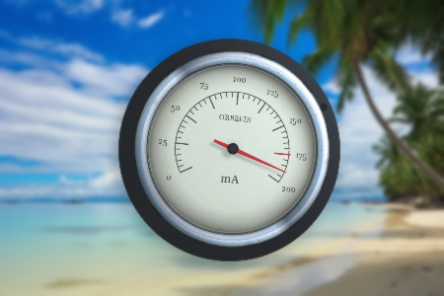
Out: mA 190
